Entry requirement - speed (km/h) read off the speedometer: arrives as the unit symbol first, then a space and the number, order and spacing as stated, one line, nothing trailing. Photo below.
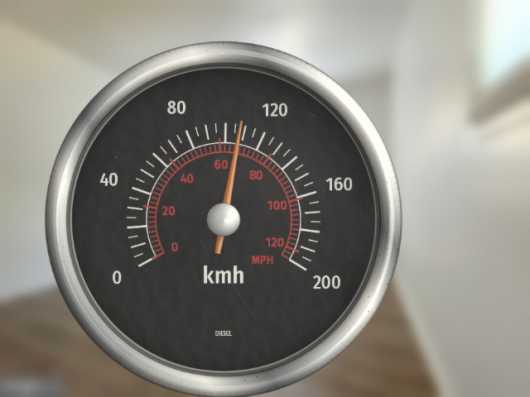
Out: km/h 107.5
